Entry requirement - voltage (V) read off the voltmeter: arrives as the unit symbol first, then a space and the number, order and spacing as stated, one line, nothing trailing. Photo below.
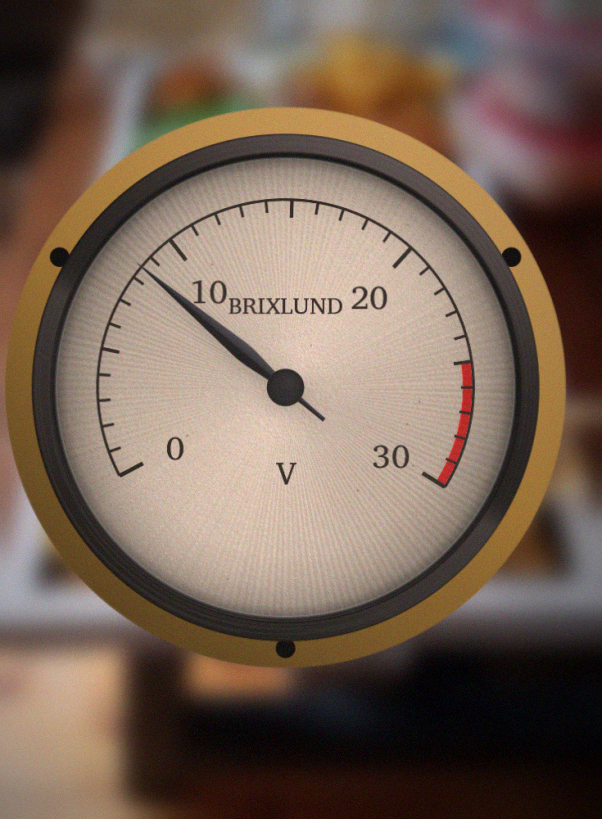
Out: V 8.5
